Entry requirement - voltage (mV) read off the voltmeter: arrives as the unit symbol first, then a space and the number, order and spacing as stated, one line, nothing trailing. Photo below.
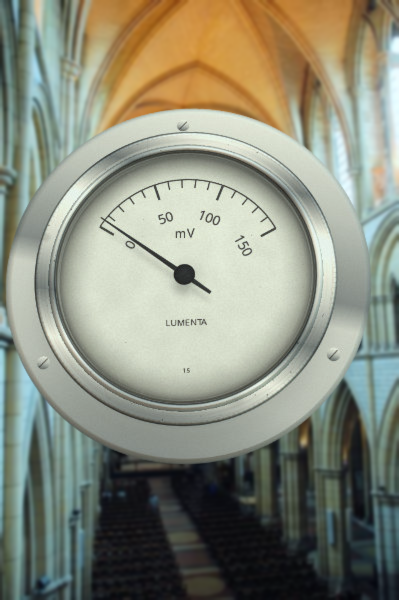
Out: mV 5
